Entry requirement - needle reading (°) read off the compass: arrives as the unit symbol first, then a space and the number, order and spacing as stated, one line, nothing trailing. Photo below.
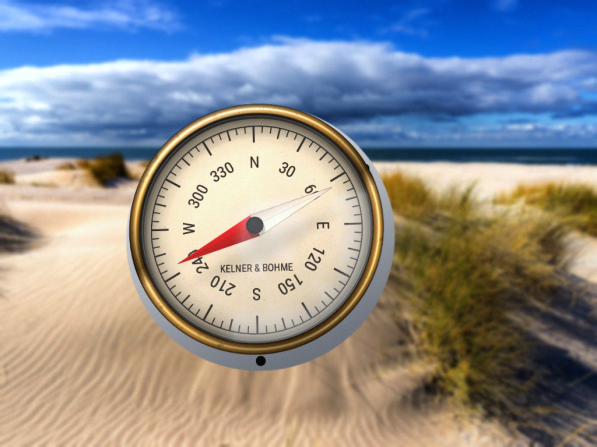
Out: ° 245
